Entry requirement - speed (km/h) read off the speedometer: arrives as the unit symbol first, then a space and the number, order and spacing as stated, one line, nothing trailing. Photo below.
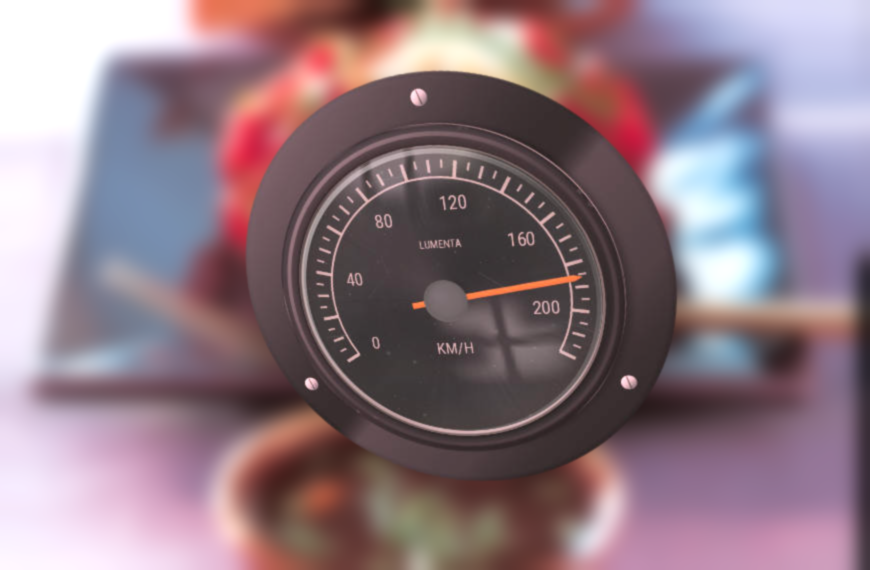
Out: km/h 185
